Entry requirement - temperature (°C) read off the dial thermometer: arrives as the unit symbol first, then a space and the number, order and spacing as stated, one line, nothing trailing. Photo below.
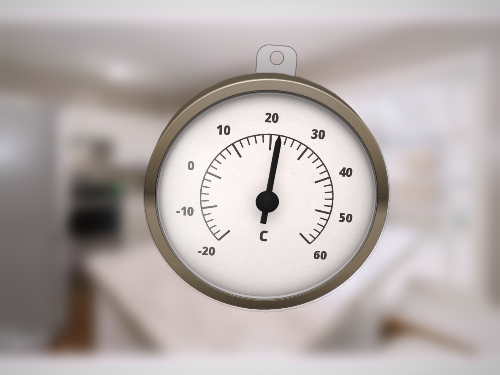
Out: °C 22
